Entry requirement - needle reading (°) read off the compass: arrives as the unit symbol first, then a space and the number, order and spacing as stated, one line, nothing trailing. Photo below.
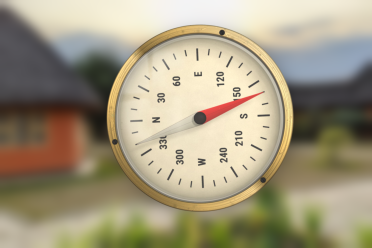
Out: ° 160
